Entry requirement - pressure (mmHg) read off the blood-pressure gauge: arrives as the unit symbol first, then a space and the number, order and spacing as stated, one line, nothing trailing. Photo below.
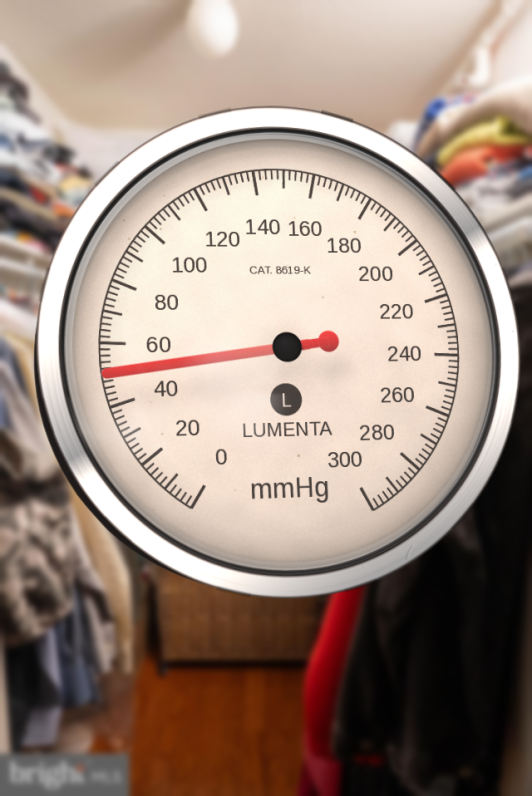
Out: mmHg 50
